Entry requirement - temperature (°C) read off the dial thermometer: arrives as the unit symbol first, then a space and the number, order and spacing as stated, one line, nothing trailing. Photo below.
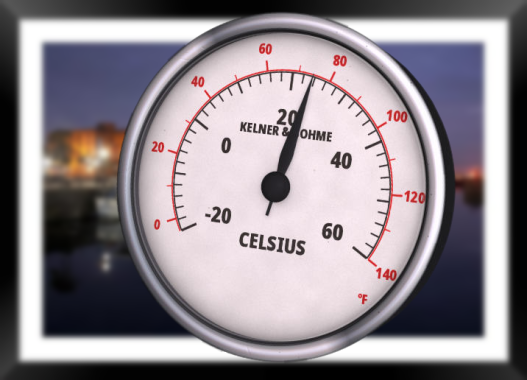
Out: °C 24
